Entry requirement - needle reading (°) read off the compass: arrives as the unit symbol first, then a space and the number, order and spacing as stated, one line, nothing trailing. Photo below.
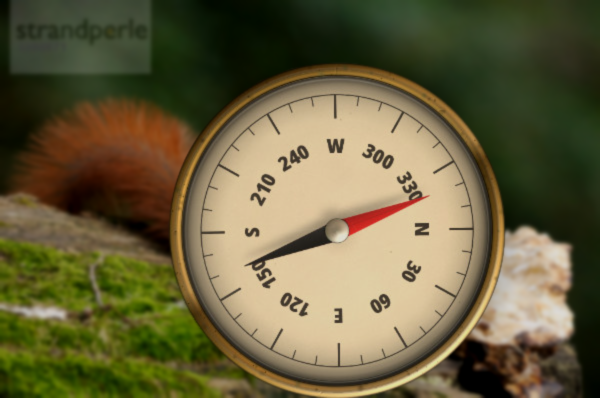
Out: ° 340
